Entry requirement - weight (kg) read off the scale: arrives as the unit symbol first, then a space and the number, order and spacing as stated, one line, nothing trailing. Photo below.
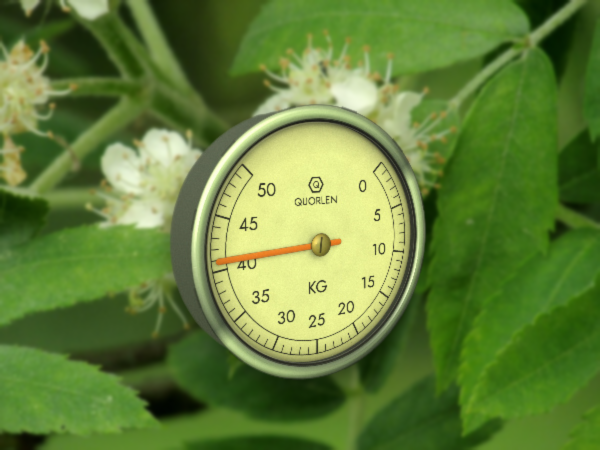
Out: kg 41
